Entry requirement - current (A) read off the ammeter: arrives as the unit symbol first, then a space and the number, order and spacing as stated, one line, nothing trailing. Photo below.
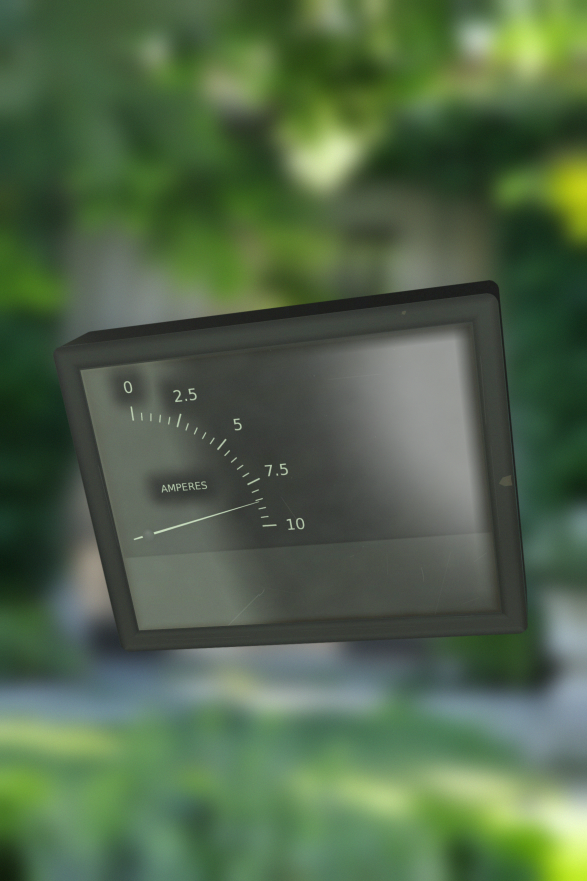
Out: A 8.5
